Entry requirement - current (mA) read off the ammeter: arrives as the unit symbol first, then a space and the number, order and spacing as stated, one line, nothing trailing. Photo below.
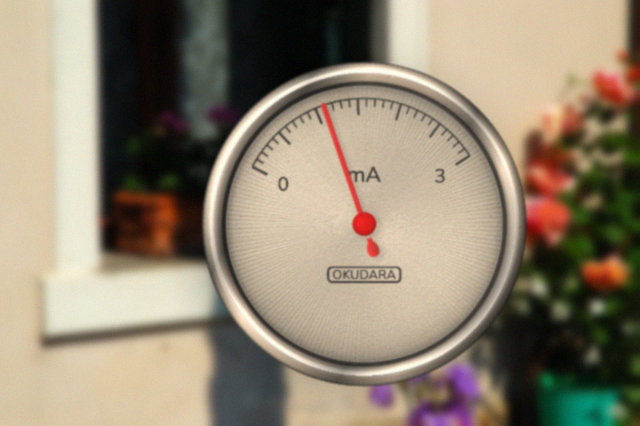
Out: mA 1.1
